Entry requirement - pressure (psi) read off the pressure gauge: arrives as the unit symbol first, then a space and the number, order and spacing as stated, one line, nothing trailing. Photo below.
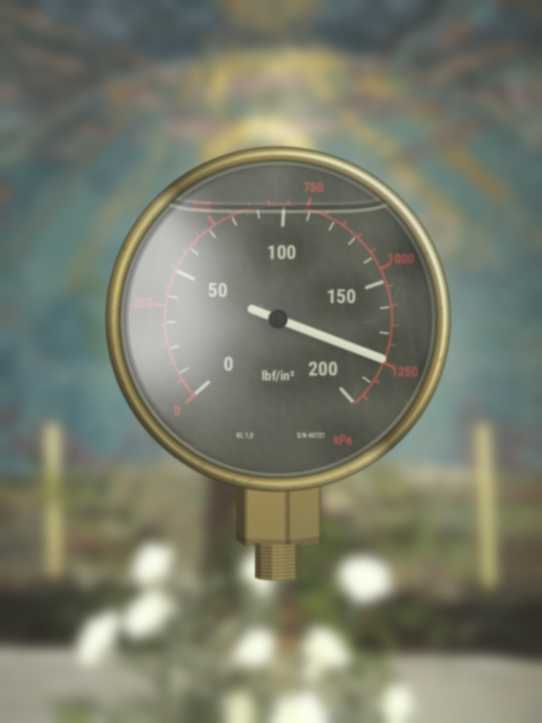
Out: psi 180
